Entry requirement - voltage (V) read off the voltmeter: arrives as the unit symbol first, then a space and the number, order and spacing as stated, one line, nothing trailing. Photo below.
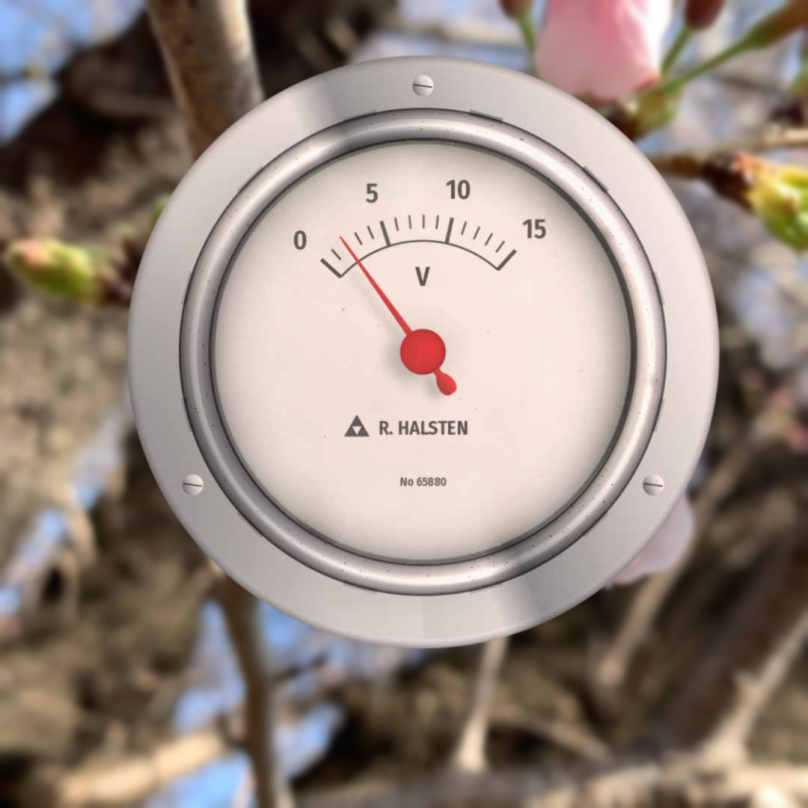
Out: V 2
